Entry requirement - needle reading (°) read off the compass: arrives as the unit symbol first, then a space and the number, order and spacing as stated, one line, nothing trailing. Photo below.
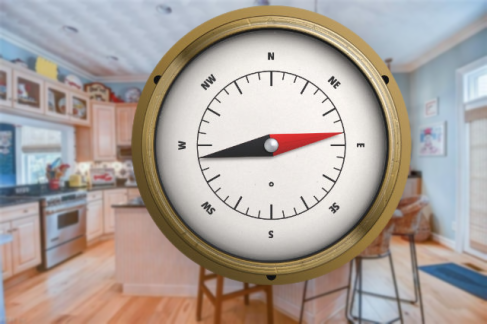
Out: ° 80
